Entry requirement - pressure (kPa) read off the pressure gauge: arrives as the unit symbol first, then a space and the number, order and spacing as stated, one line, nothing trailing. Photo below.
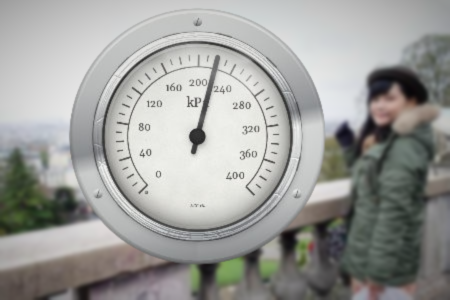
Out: kPa 220
